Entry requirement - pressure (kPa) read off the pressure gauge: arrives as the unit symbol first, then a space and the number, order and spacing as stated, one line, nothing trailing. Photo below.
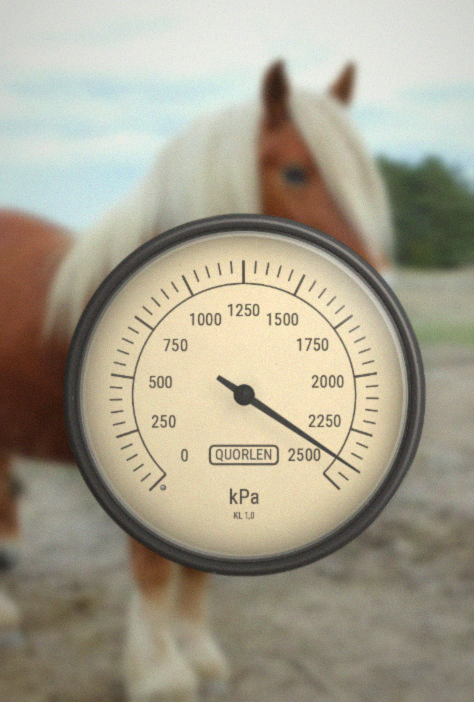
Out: kPa 2400
